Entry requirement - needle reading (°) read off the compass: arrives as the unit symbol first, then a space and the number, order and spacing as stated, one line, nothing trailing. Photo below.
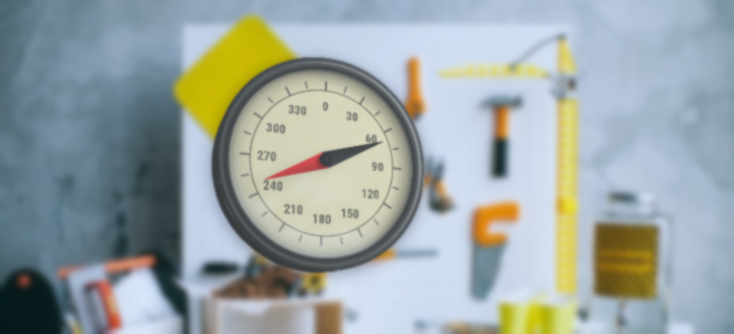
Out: ° 247.5
